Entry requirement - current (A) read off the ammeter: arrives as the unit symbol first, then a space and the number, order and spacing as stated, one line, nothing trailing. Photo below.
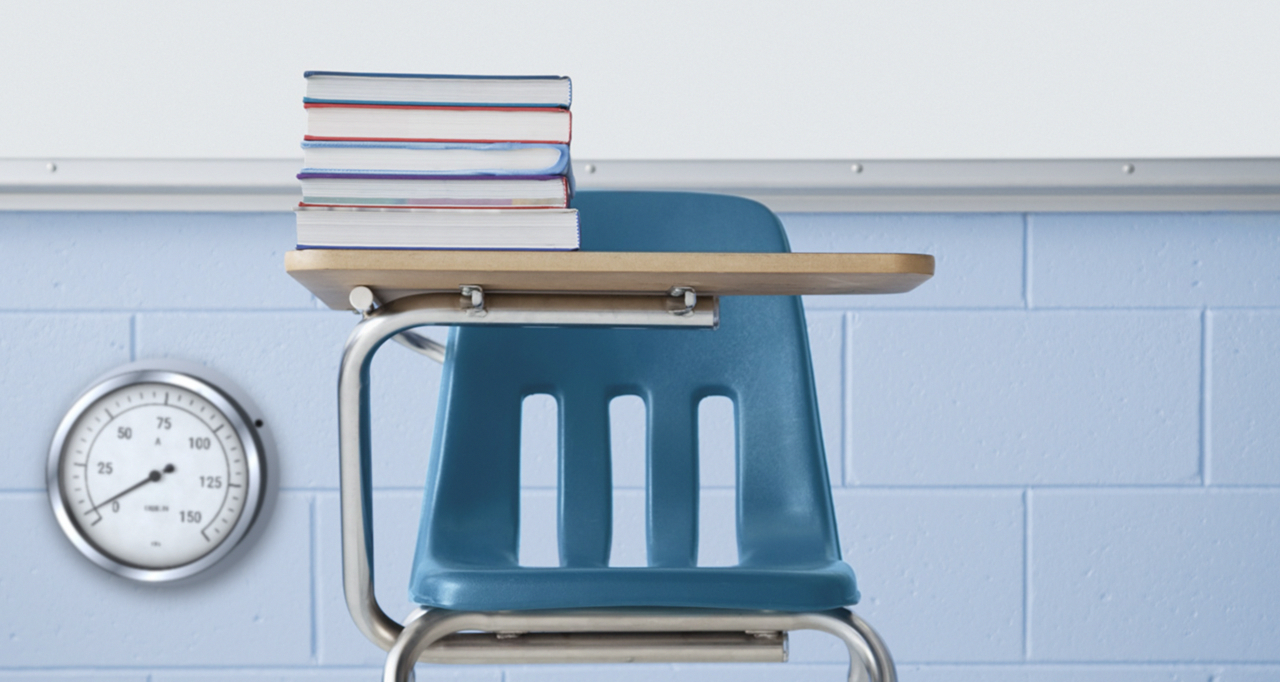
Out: A 5
